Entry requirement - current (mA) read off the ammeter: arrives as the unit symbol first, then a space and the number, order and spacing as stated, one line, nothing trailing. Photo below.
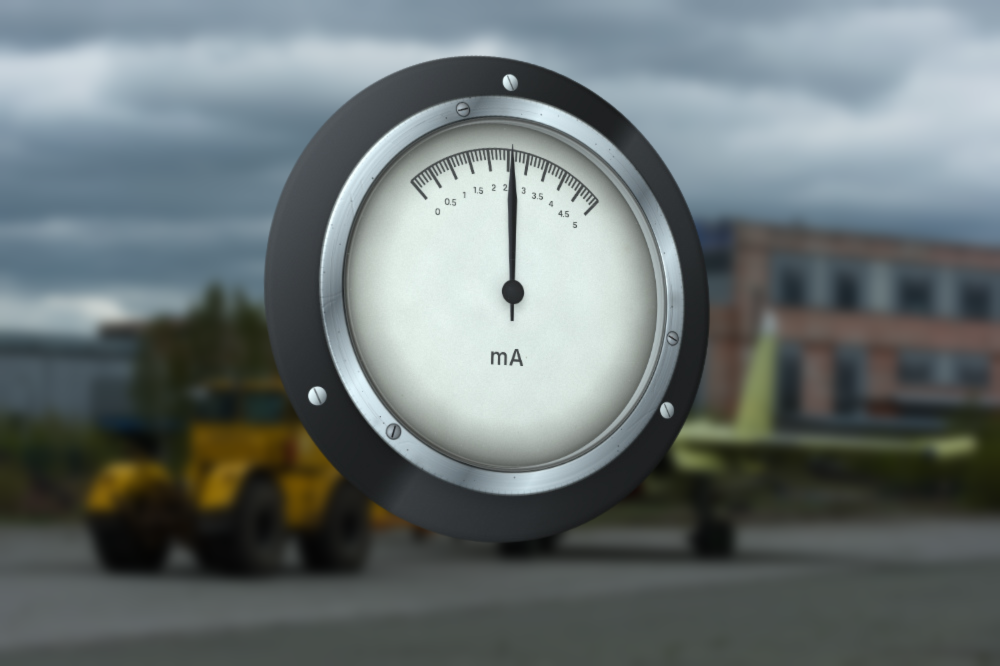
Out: mA 2.5
